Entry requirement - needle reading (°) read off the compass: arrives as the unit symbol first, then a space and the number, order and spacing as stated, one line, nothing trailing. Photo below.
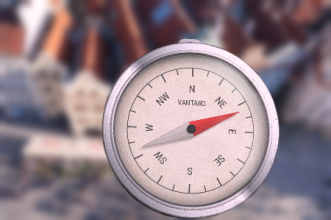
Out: ° 67.5
